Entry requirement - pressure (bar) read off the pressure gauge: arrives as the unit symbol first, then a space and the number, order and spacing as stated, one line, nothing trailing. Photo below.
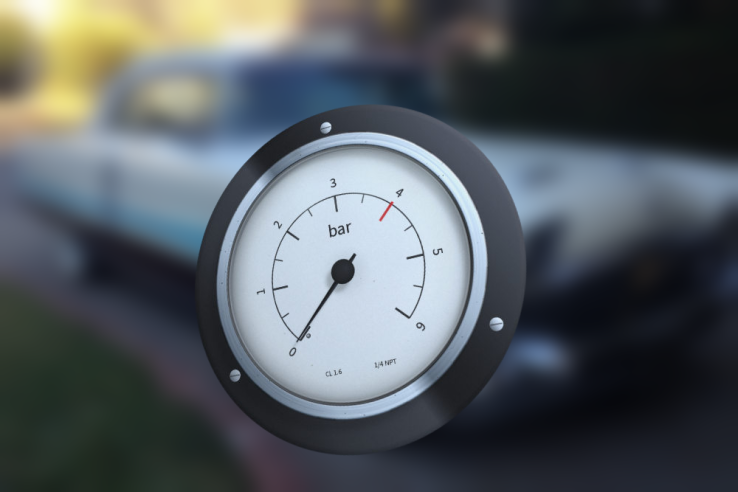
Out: bar 0
